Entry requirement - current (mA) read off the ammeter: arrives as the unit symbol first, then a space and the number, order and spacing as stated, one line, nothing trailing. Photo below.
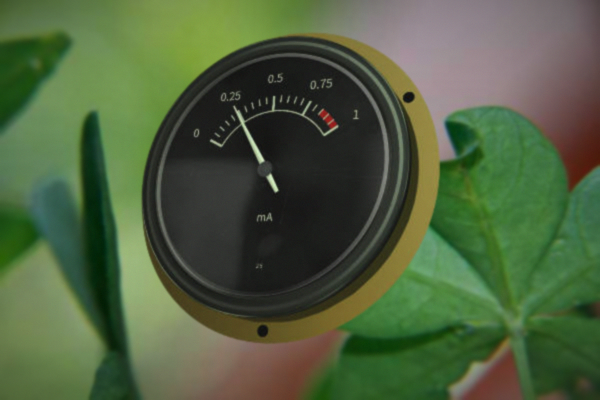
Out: mA 0.25
